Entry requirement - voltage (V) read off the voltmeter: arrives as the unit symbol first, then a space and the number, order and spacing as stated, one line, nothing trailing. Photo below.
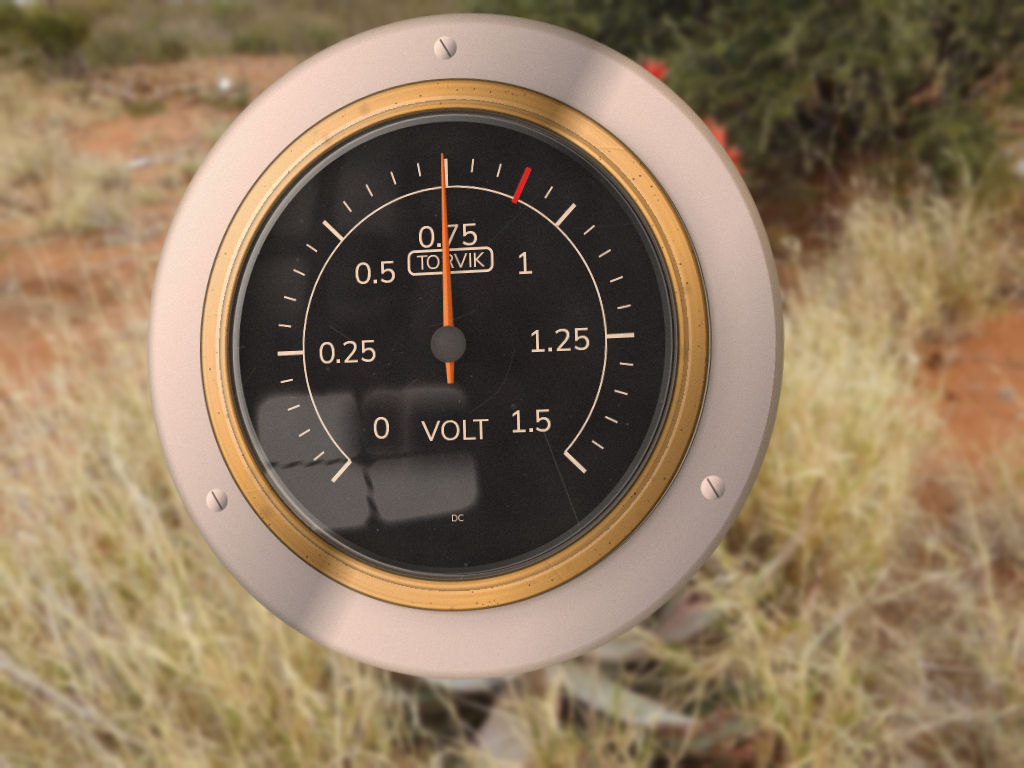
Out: V 0.75
